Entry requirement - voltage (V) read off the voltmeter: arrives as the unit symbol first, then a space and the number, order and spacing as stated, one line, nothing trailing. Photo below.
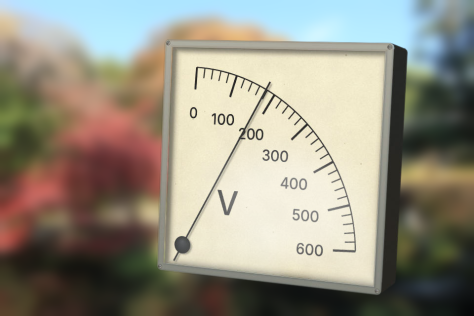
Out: V 180
